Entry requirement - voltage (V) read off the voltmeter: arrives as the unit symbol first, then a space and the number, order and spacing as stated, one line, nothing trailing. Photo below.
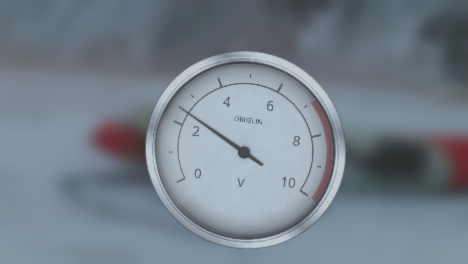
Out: V 2.5
